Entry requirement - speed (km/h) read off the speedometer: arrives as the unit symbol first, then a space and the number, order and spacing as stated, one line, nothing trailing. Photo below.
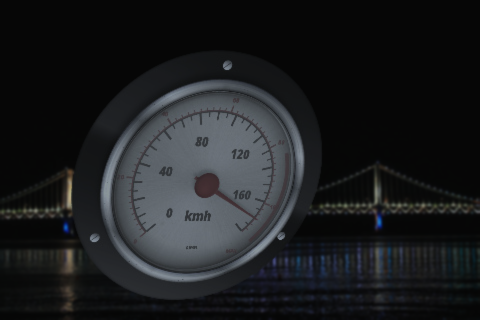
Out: km/h 170
